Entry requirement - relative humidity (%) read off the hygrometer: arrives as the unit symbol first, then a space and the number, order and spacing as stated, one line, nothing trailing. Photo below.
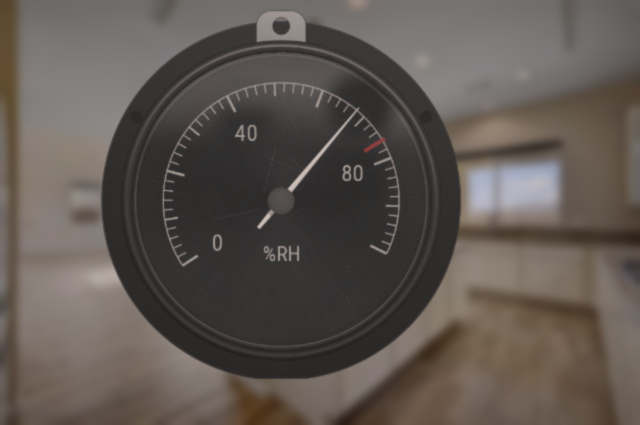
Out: % 68
